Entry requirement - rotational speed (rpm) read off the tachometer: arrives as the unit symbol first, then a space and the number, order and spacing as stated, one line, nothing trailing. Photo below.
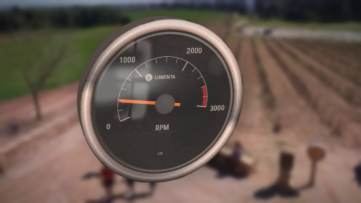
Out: rpm 400
